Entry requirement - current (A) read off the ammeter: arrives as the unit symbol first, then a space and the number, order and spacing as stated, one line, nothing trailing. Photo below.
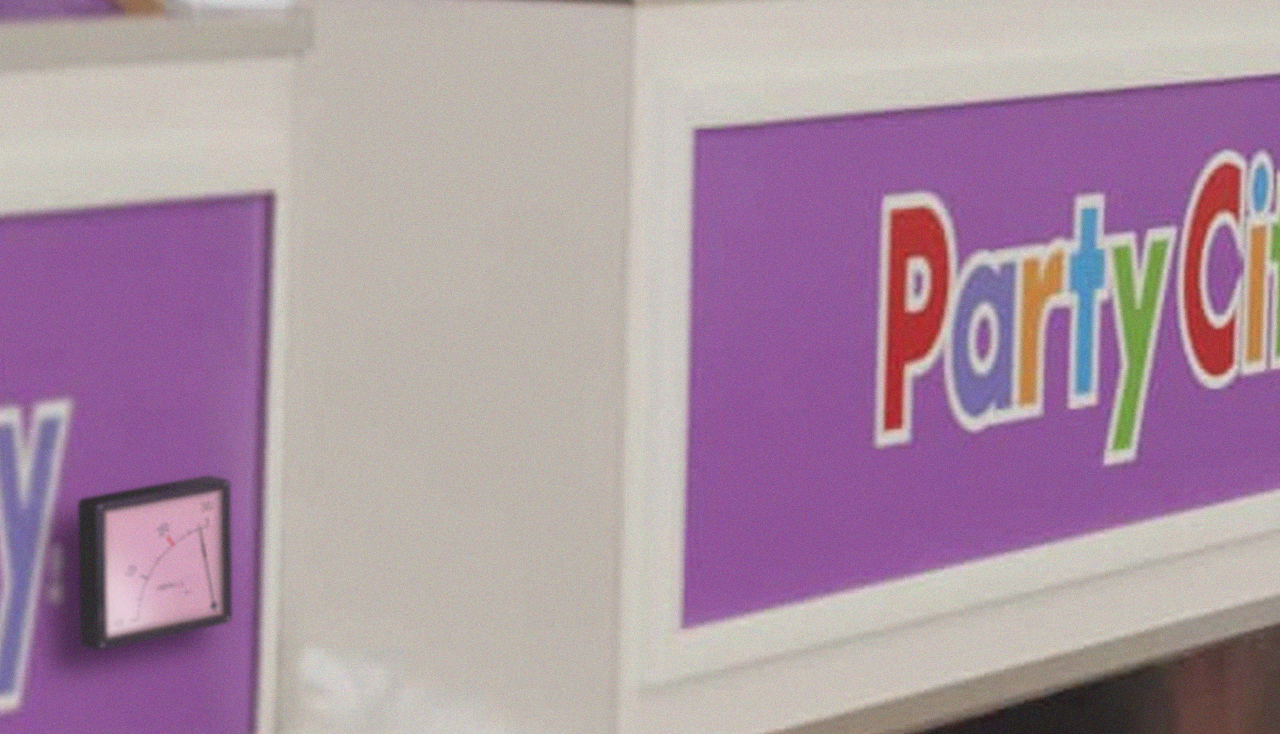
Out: A 27.5
